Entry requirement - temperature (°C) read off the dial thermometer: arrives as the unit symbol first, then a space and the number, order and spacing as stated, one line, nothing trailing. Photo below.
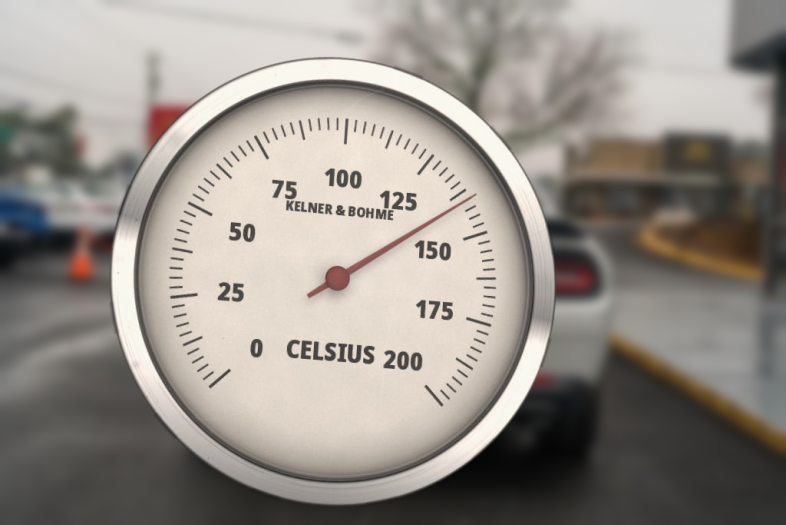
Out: °C 140
